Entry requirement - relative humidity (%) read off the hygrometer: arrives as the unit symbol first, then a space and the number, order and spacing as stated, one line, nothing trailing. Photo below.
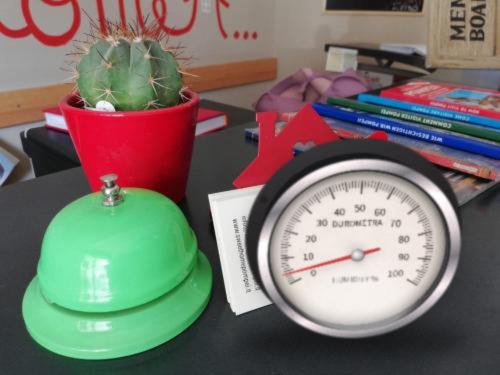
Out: % 5
